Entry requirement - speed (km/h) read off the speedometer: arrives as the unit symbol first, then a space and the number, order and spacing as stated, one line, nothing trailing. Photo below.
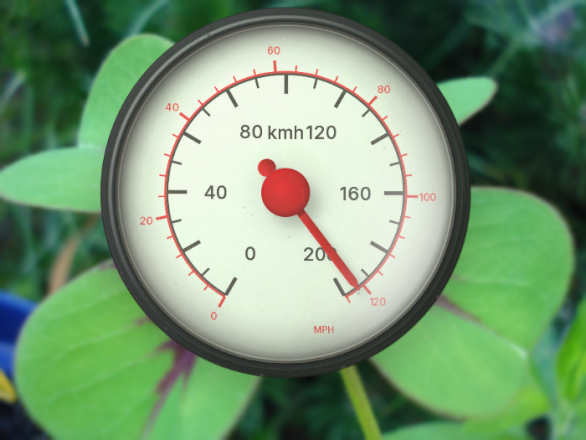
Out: km/h 195
